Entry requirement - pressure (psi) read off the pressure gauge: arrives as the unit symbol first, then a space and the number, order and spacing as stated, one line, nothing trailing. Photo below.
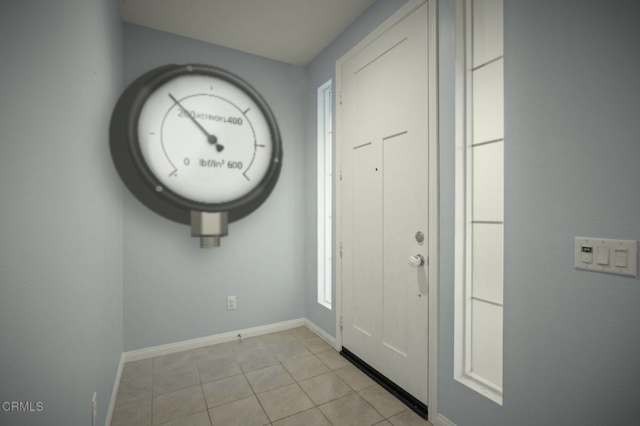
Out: psi 200
